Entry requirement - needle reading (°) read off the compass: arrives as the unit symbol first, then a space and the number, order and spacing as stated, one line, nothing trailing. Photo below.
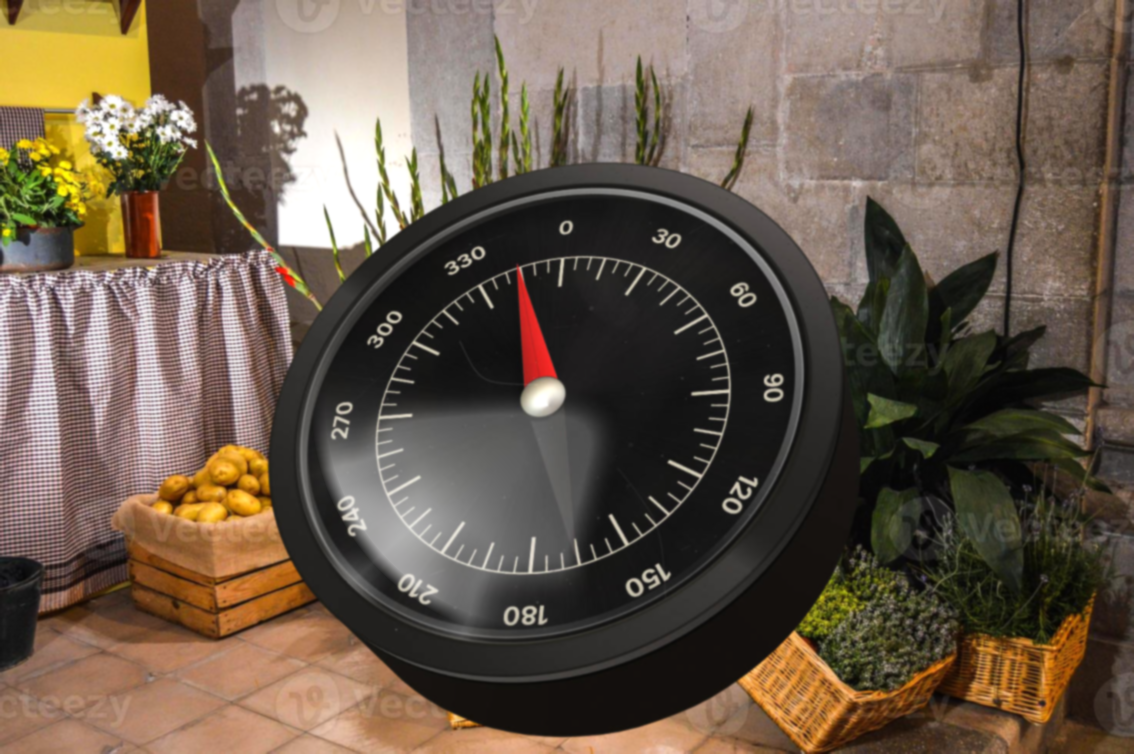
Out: ° 345
